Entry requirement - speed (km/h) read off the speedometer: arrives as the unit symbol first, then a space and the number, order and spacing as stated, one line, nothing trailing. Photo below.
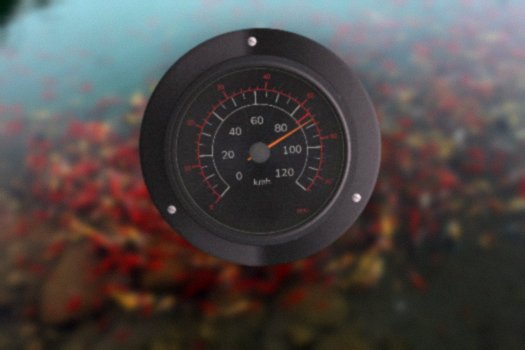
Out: km/h 87.5
